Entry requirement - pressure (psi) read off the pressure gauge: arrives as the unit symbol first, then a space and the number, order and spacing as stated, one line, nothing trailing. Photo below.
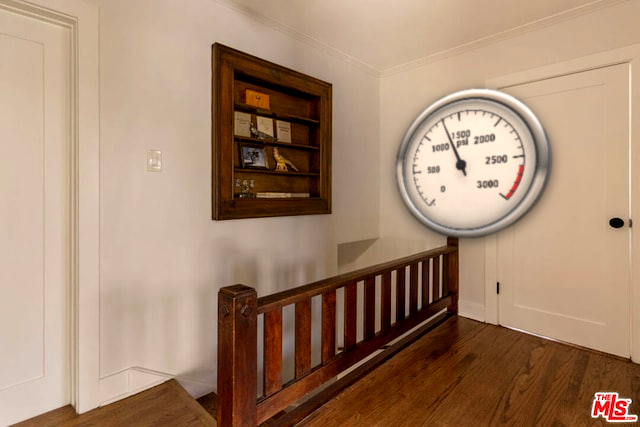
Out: psi 1300
